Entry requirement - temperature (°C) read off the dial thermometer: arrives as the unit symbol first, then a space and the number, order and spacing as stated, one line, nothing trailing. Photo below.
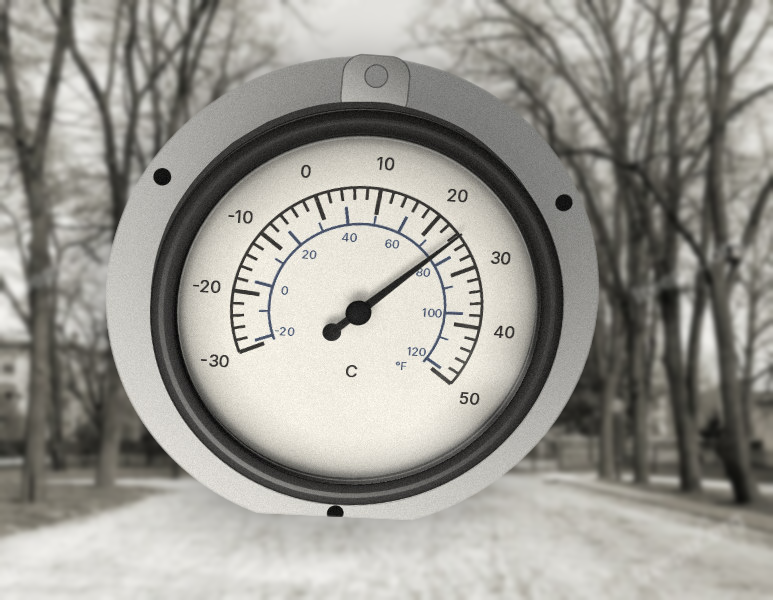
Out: °C 24
